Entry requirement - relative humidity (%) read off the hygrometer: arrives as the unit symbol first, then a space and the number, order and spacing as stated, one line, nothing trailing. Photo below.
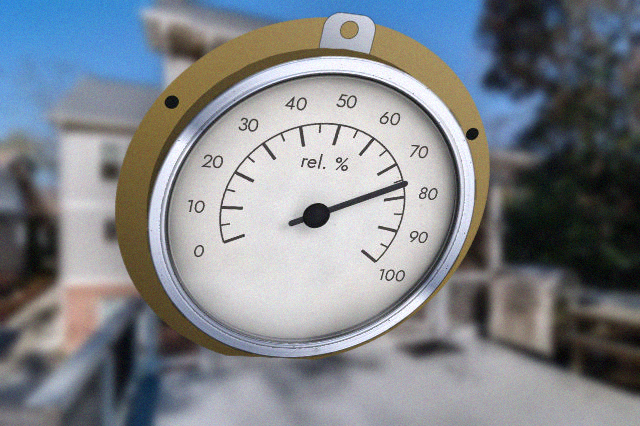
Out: % 75
